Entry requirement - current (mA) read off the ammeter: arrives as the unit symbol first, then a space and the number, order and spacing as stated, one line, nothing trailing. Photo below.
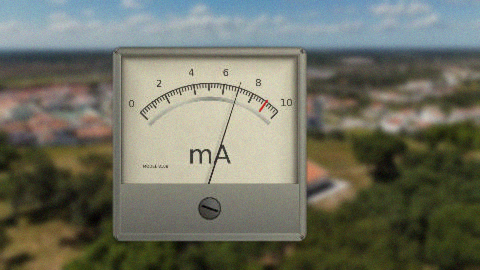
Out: mA 7
